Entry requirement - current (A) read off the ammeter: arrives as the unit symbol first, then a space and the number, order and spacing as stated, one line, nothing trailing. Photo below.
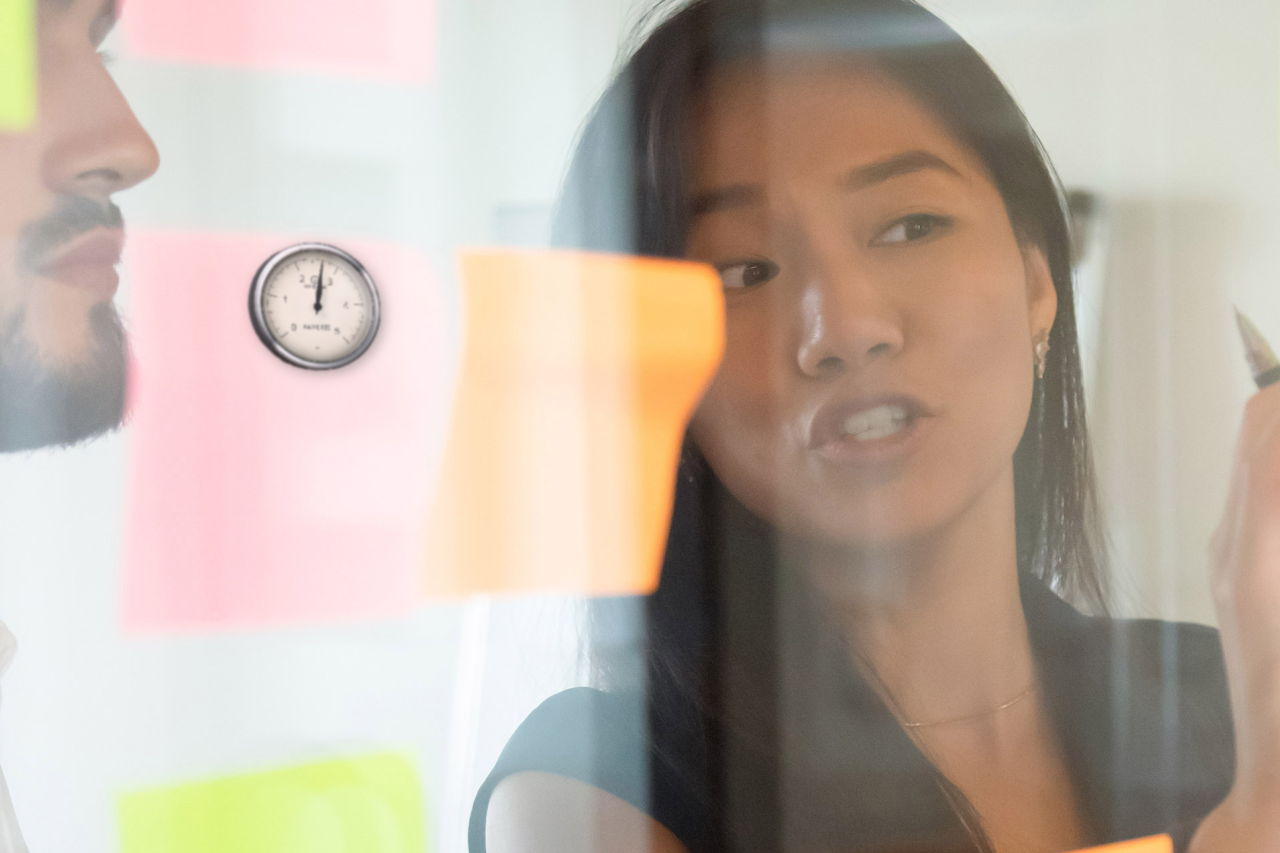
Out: A 2.6
